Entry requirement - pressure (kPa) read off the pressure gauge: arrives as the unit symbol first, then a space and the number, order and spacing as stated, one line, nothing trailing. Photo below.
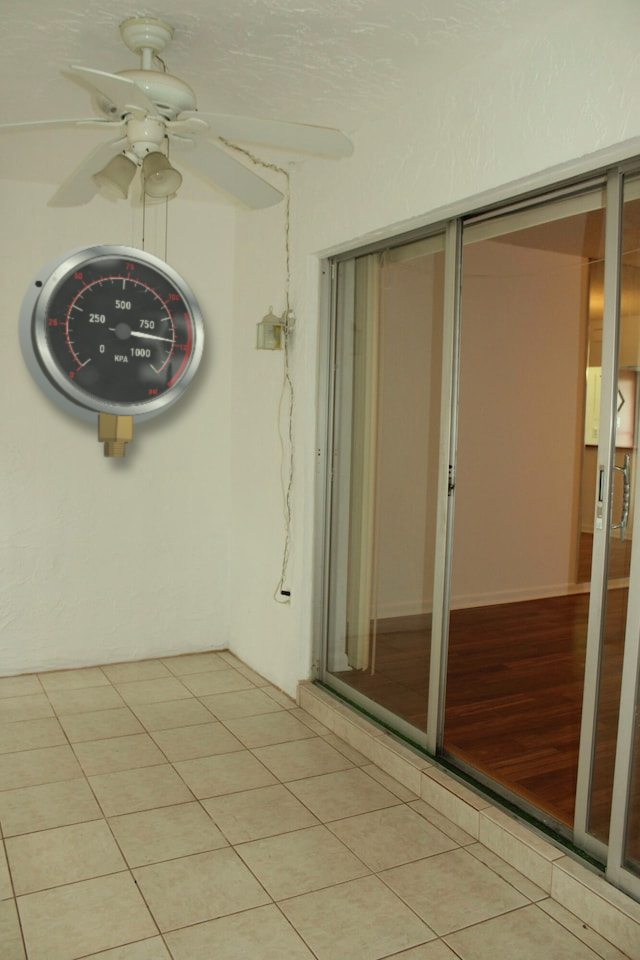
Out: kPa 850
